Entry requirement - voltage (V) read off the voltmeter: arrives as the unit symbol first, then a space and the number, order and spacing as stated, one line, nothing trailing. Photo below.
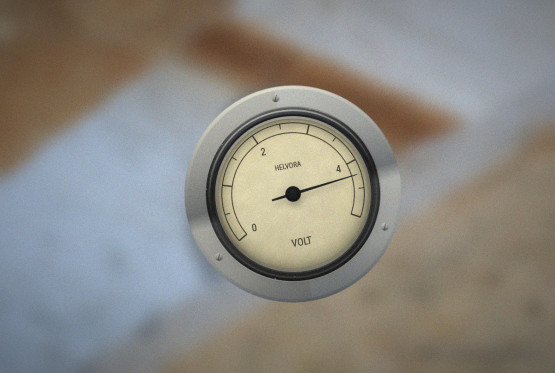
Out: V 4.25
